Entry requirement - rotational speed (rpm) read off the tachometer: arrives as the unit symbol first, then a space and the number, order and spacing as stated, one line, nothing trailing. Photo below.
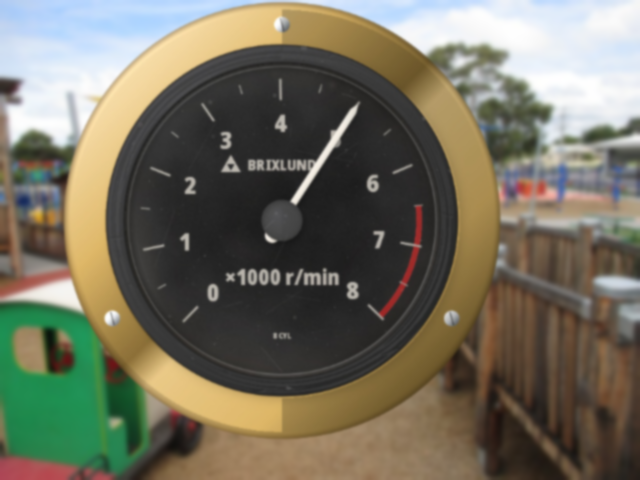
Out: rpm 5000
